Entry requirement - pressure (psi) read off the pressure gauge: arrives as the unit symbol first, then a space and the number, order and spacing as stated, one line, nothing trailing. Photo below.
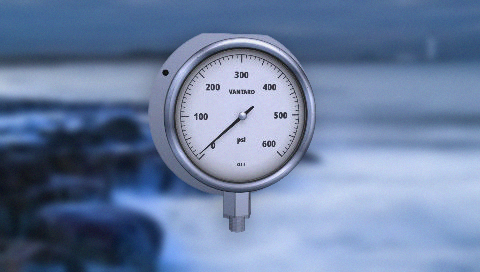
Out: psi 10
